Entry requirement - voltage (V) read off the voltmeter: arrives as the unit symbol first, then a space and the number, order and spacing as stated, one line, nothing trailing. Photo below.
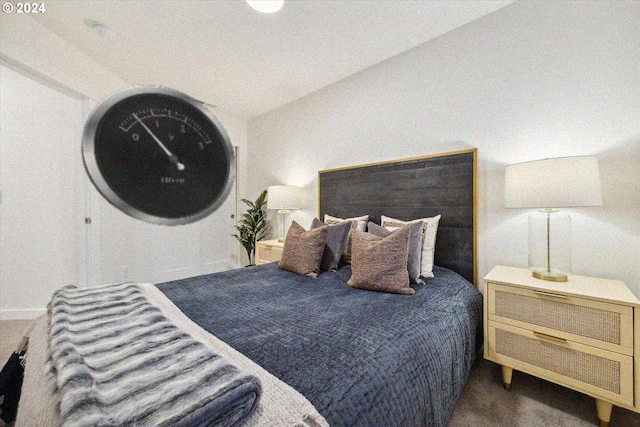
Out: V 0.5
